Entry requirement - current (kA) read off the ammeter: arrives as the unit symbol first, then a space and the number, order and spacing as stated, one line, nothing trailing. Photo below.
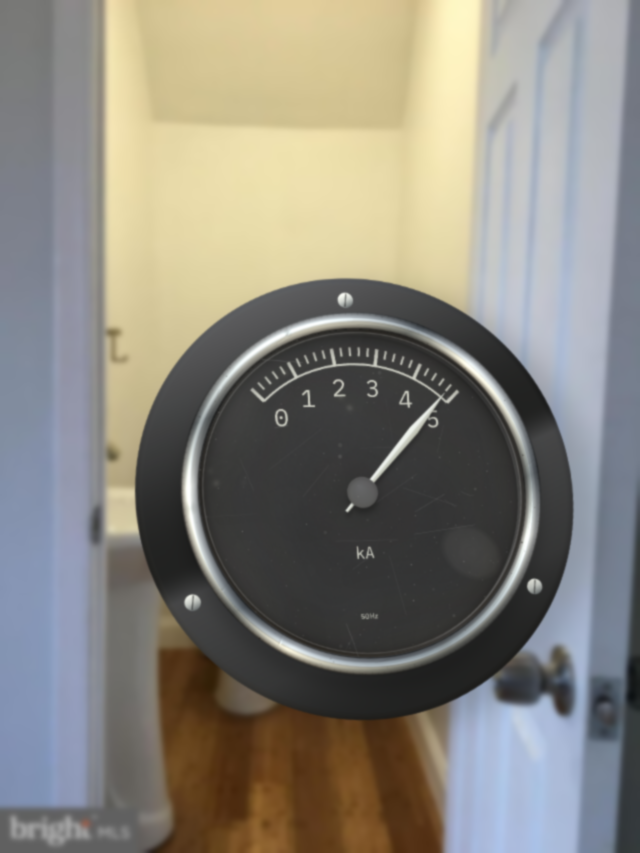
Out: kA 4.8
